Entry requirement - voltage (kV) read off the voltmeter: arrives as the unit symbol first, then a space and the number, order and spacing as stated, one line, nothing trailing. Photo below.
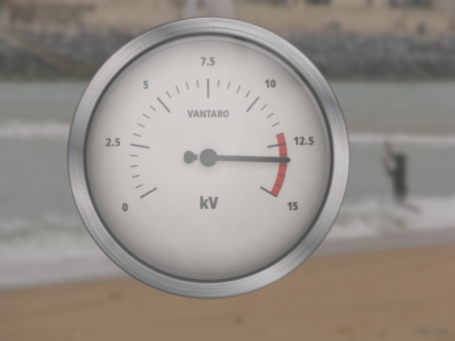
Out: kV 13.25
